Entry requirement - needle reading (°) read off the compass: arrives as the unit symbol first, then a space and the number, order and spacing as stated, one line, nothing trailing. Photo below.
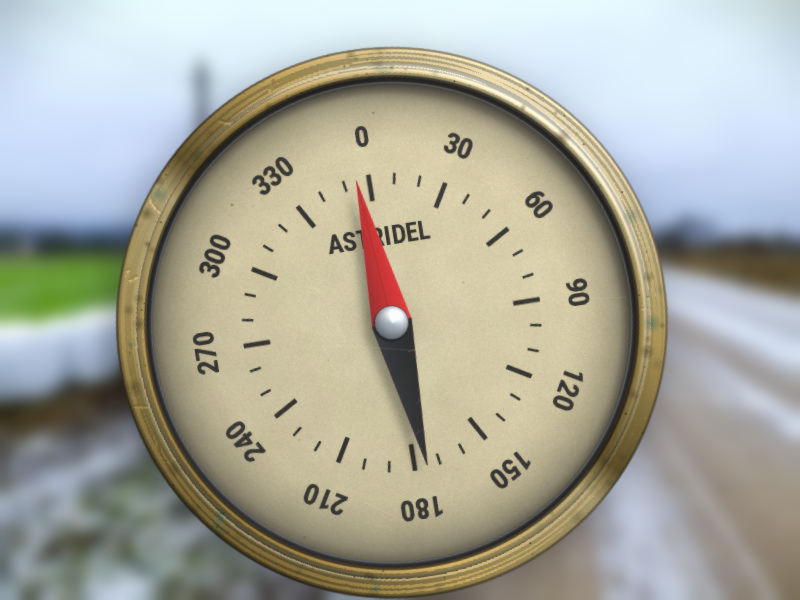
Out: ° 355
